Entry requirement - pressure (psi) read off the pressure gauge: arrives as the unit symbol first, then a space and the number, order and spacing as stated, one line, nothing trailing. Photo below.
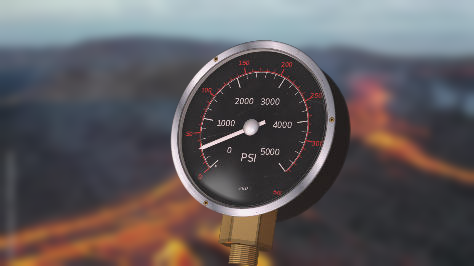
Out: psi 400
